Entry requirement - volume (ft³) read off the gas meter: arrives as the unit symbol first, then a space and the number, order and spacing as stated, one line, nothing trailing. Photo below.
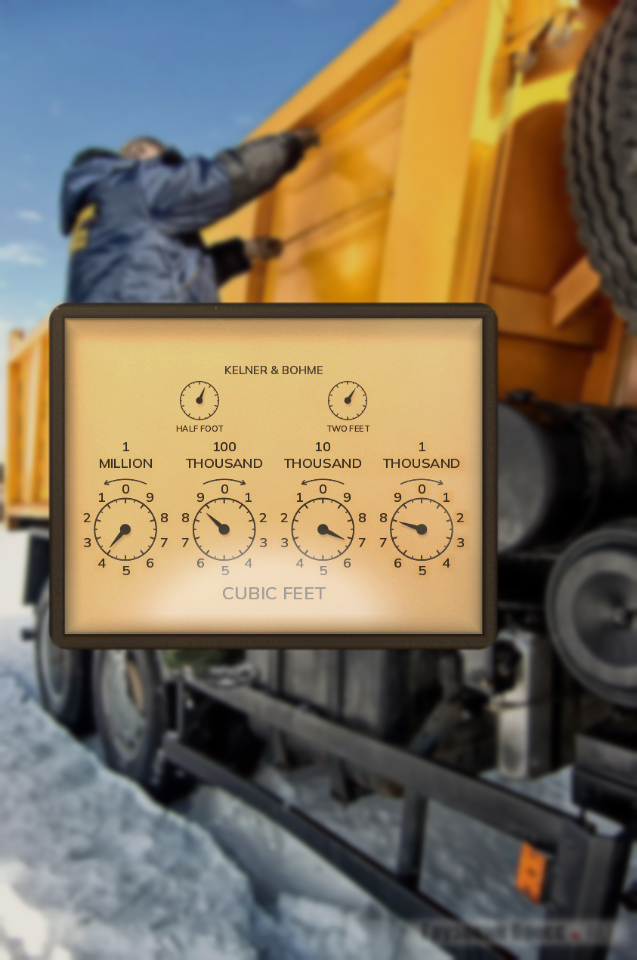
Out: ft³ 386800
